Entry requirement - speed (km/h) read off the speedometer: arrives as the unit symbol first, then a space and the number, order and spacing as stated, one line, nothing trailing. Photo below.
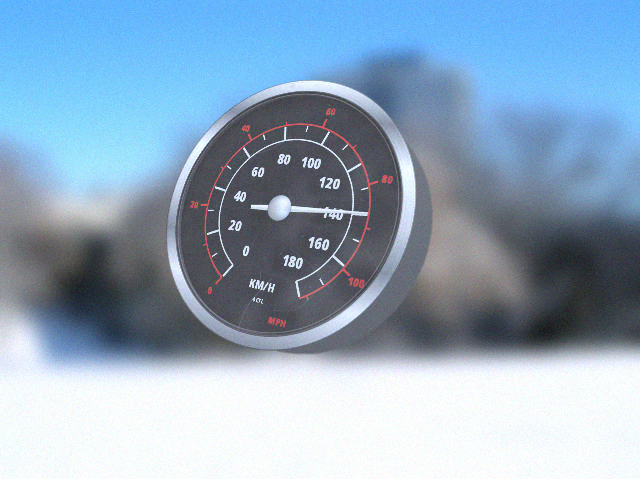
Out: km/h 140
